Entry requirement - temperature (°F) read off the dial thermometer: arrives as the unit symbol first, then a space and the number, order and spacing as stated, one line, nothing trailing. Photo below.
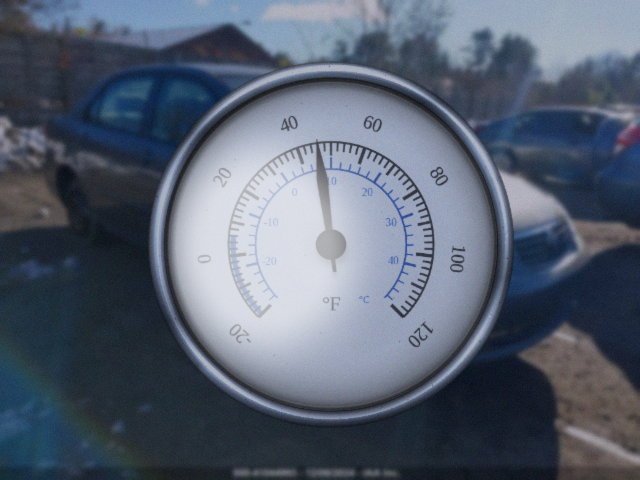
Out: °F 46
